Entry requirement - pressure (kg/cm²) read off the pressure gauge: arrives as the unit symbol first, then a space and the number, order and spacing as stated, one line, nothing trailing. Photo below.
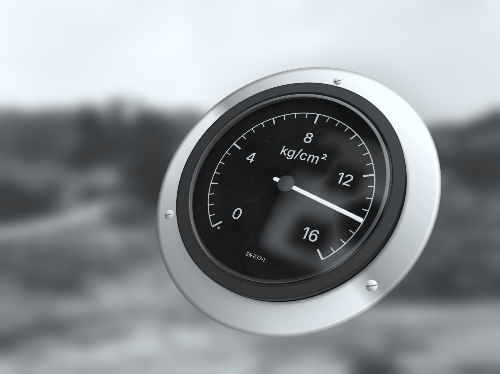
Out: kg/cm² 14
